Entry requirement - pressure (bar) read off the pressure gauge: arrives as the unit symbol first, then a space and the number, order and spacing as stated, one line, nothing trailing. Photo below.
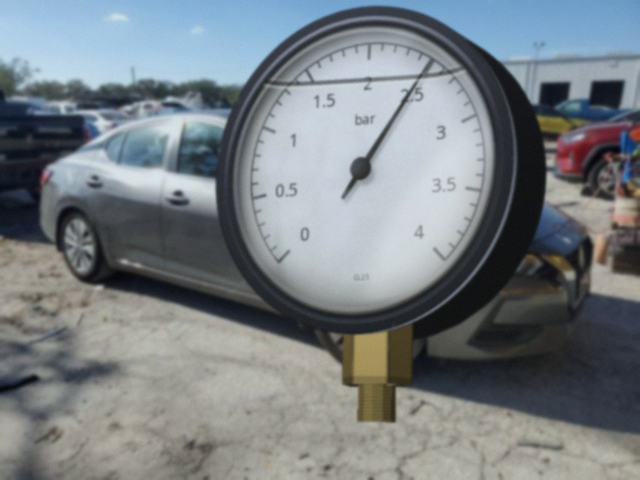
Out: bar 2.5
